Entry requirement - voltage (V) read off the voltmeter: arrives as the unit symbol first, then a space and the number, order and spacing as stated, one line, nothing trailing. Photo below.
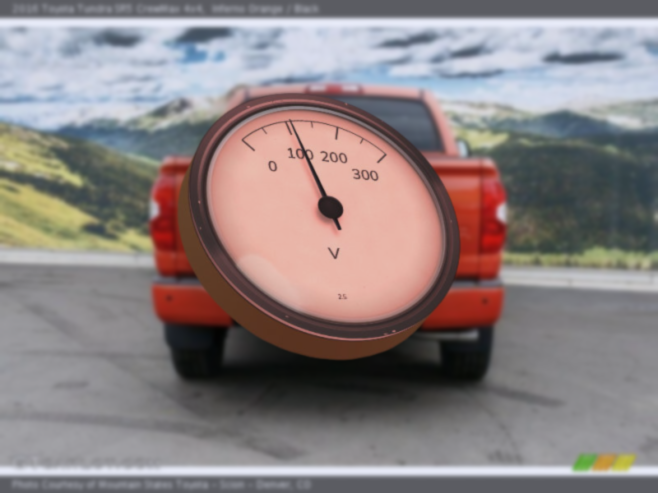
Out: V 100
